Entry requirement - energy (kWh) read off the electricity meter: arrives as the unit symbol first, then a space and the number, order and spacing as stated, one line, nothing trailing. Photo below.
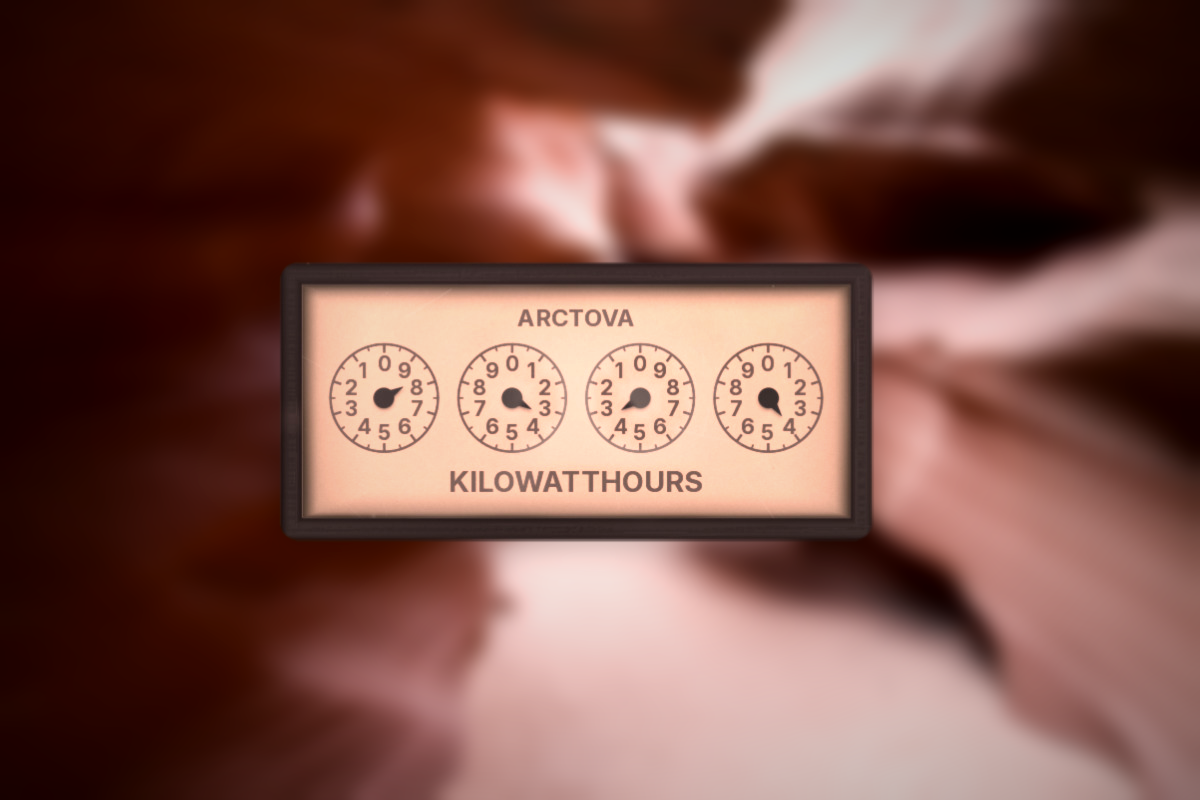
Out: kWh 8334
